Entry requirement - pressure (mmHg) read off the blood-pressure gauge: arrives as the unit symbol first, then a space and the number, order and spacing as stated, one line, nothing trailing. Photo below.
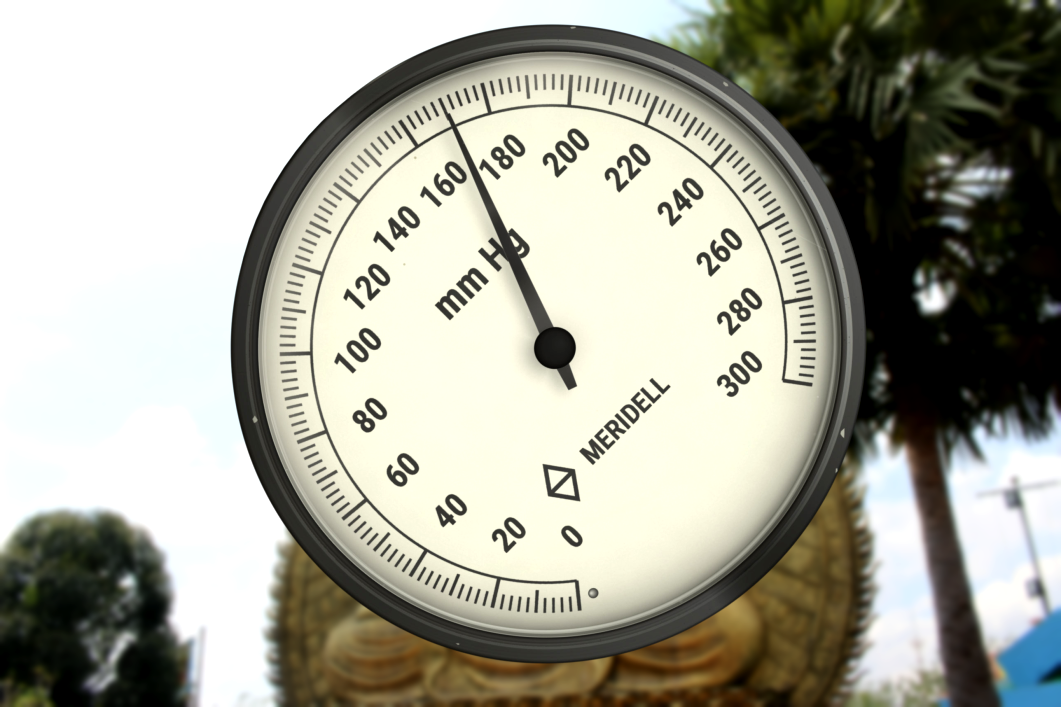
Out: mmHg 170
